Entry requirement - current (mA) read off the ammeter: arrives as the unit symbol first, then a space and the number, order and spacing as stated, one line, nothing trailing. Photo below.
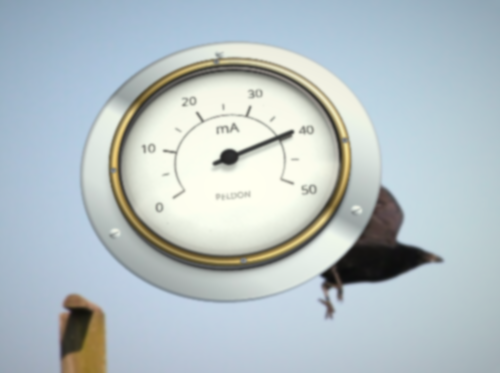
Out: mA 40
